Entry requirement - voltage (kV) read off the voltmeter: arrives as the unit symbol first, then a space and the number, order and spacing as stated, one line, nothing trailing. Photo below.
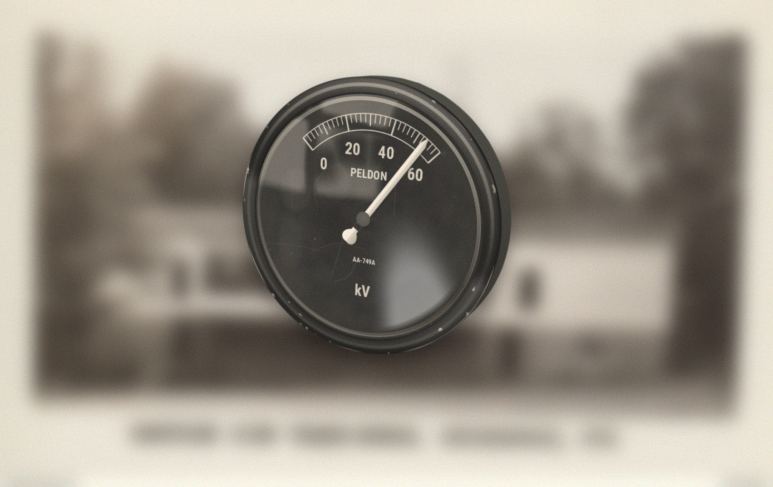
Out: kV 54
